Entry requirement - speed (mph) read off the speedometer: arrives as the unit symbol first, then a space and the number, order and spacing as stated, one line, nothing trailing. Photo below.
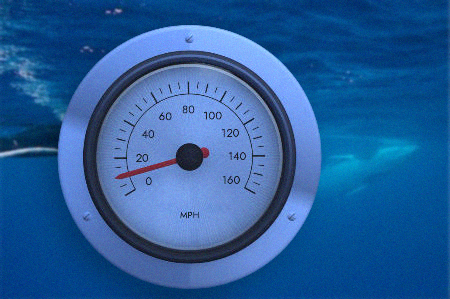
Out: mph 10
